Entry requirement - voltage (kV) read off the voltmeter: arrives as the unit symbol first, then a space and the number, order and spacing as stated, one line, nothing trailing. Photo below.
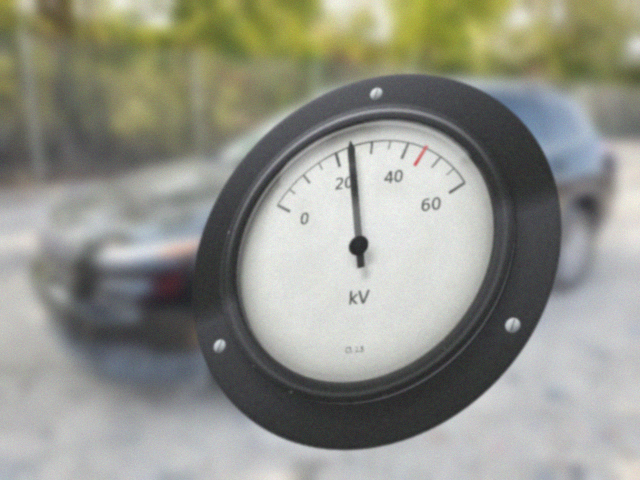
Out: kV 25
